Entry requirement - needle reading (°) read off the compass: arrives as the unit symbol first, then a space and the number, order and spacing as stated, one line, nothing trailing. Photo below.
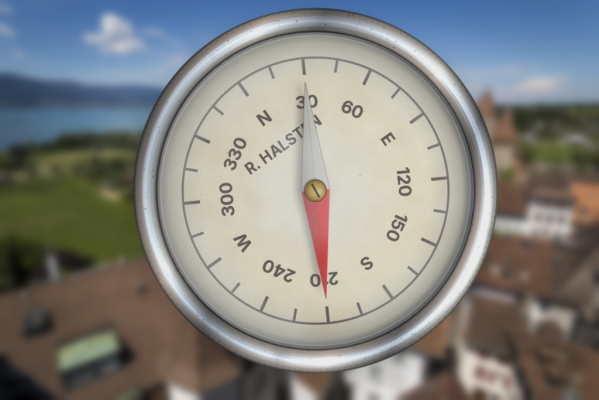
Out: ° 210
